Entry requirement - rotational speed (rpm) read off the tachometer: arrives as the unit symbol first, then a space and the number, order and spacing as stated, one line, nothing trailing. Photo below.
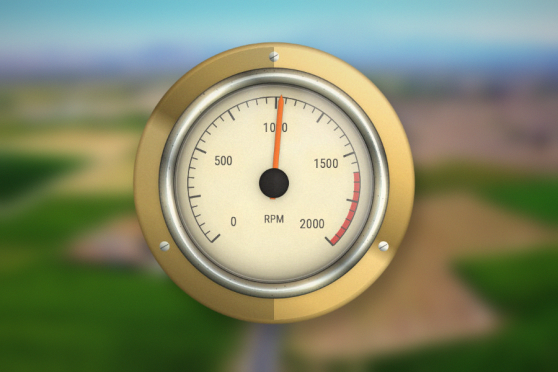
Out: rpm 1025
